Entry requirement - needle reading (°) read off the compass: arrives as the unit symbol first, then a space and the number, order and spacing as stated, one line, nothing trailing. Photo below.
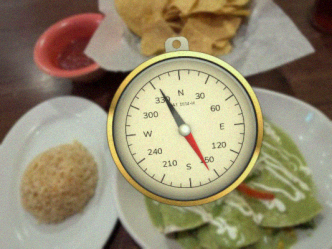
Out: ° 155
